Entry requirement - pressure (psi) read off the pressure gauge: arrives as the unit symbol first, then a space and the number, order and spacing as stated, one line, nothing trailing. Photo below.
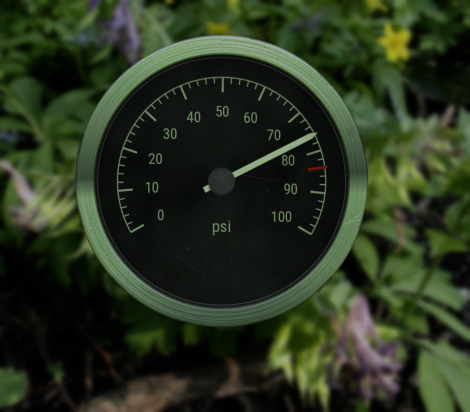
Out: psi 76
